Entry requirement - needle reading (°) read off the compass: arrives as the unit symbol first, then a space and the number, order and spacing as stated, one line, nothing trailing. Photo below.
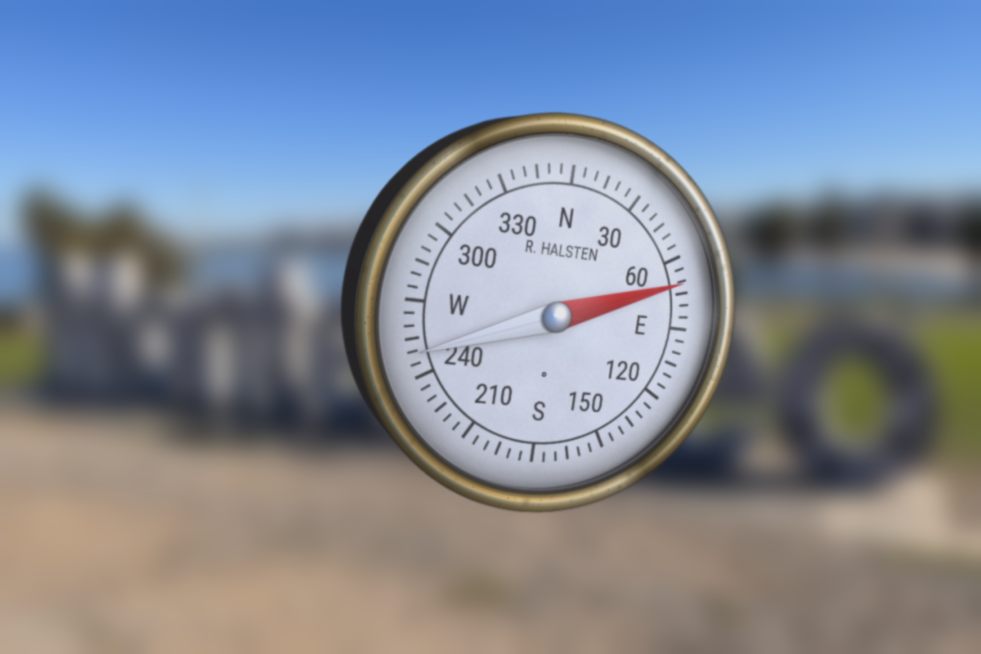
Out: ° 70
